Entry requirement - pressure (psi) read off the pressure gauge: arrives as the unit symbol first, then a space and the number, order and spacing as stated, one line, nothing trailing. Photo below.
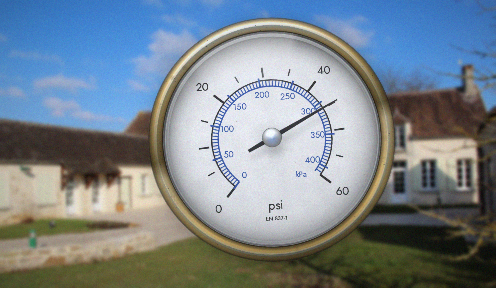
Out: psi 45
